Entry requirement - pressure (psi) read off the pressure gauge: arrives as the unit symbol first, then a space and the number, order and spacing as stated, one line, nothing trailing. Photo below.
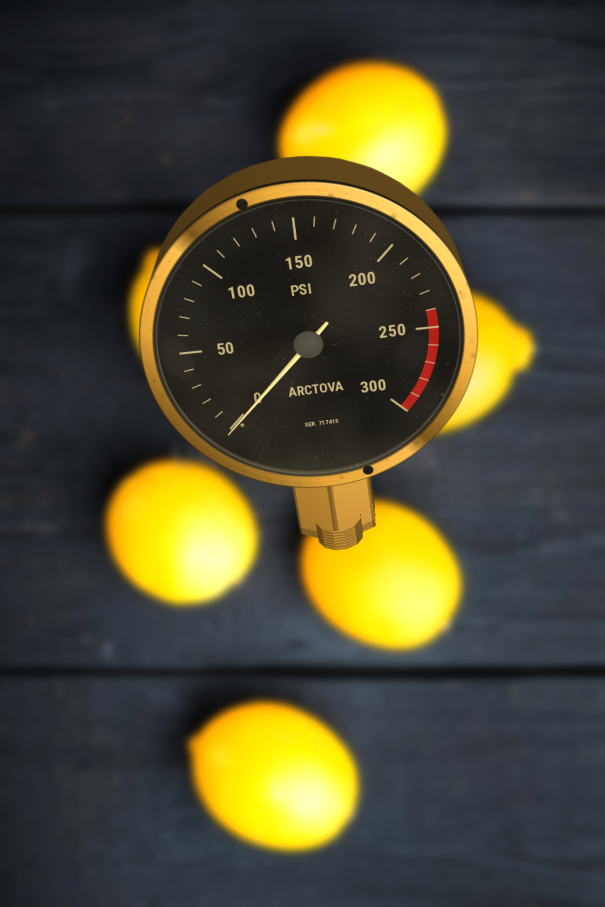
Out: psi 0
